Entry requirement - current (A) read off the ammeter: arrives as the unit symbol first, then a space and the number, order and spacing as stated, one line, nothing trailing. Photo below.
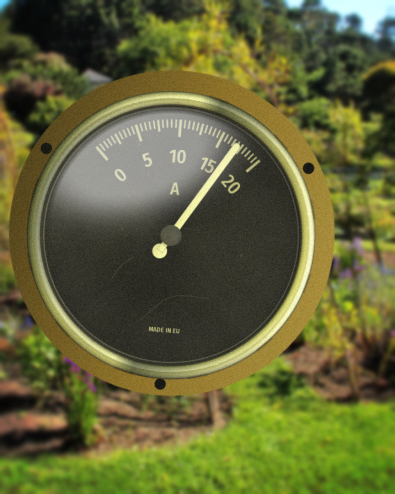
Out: A 17
